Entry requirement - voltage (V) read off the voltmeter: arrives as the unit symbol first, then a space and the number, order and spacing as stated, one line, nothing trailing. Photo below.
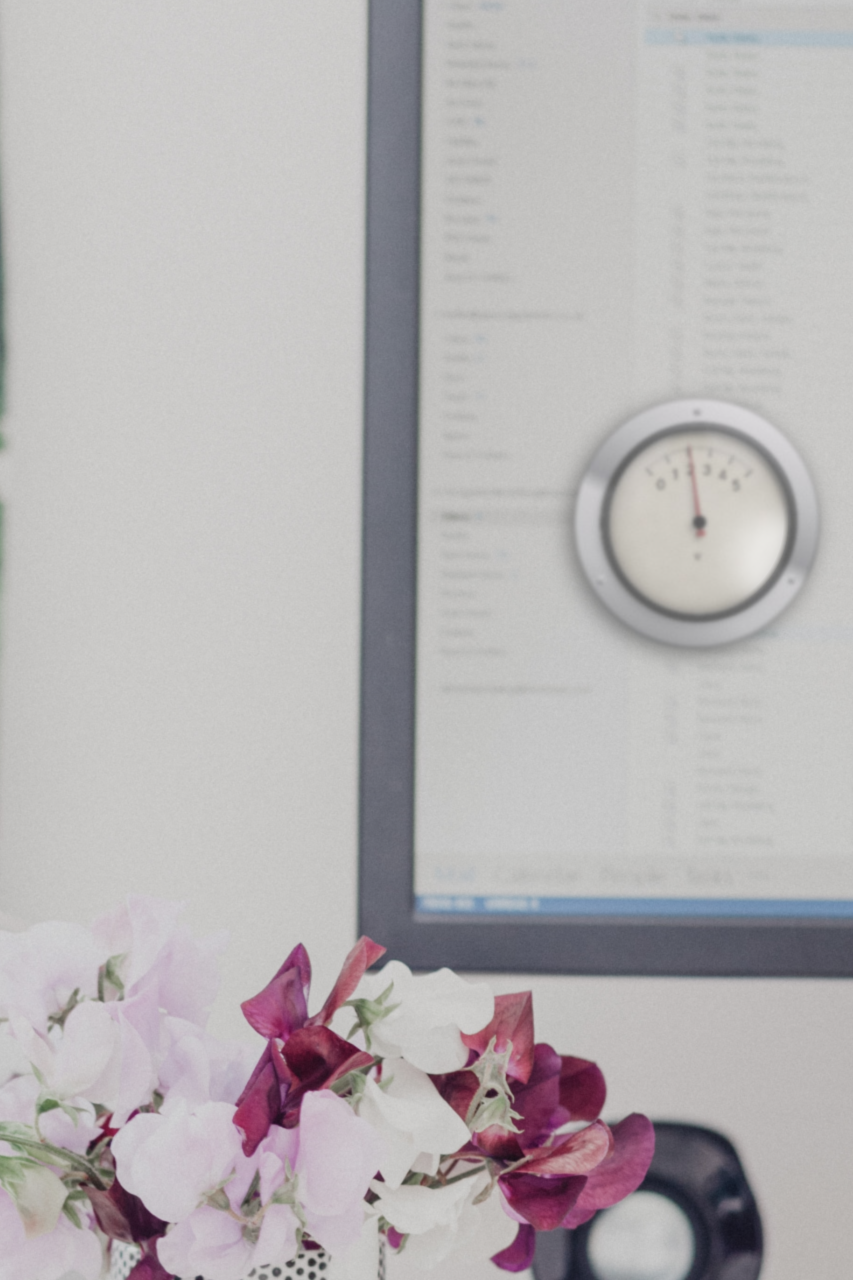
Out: V 2
